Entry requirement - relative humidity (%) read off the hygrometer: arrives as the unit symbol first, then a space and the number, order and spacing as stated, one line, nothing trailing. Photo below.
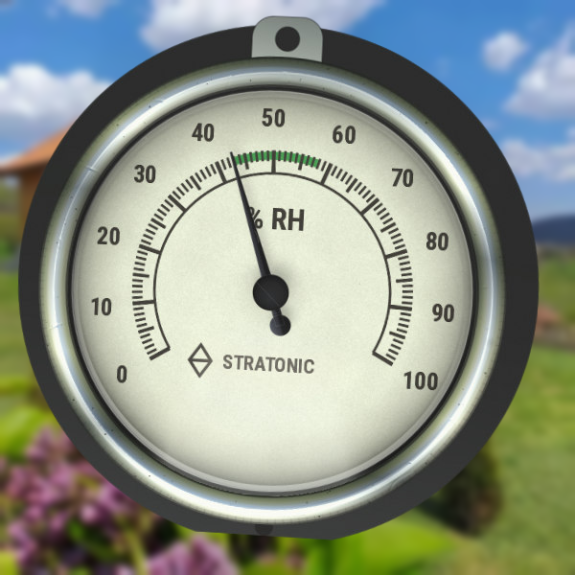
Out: % 43
